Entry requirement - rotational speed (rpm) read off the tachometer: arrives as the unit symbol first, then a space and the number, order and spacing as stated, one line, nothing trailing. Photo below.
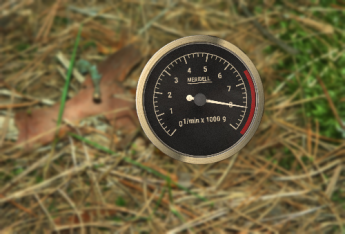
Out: rpm 8000
